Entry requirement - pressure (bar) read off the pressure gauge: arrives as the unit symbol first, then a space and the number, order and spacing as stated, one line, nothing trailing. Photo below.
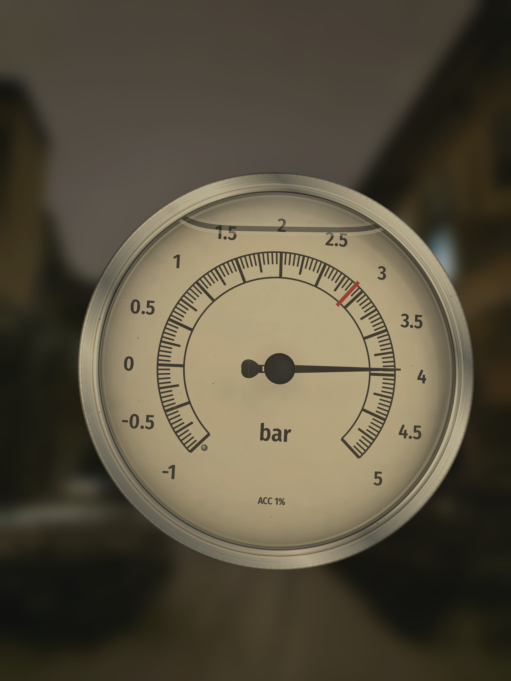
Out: bar 3.95
